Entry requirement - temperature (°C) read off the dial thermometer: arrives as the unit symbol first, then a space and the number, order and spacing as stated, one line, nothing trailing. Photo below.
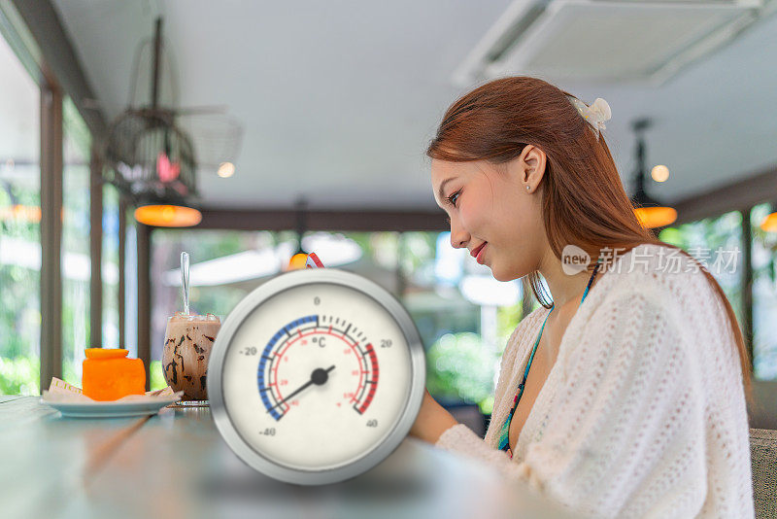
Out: °C -36
